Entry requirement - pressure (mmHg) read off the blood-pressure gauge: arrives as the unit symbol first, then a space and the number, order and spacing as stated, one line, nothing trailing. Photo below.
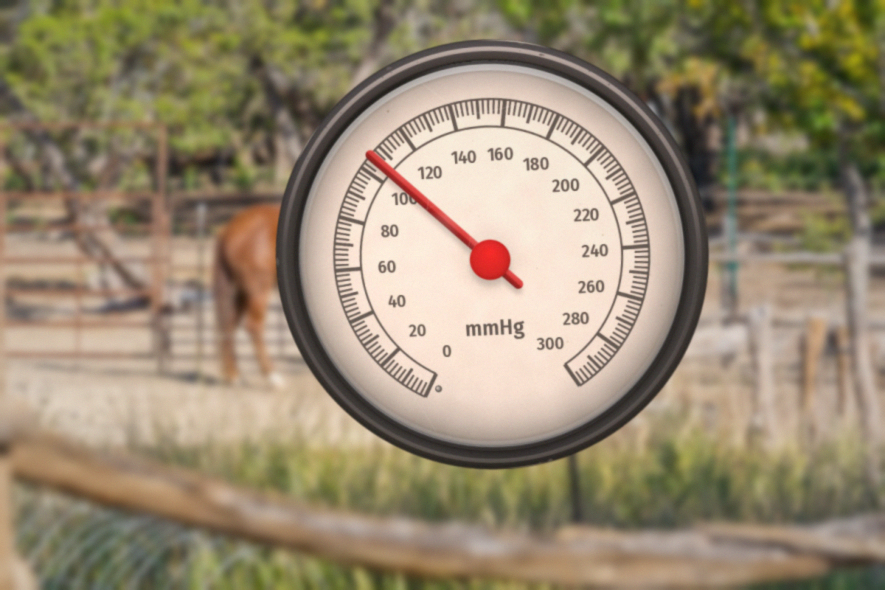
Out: mmHg 106
